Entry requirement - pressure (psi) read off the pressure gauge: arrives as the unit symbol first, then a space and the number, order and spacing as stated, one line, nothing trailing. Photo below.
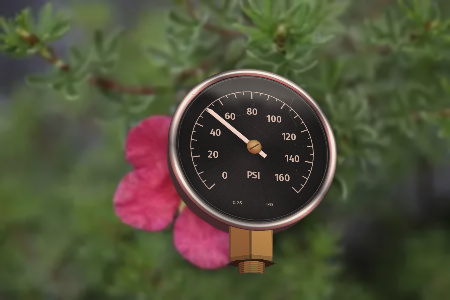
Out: psi 50
